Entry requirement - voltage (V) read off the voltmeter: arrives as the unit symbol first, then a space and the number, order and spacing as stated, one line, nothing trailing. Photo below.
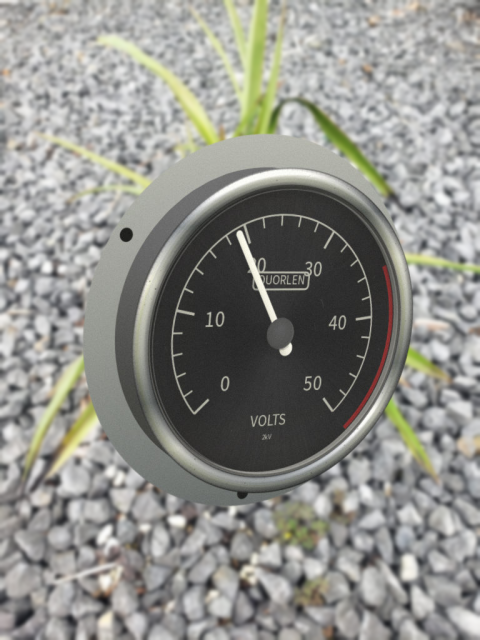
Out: V 19
